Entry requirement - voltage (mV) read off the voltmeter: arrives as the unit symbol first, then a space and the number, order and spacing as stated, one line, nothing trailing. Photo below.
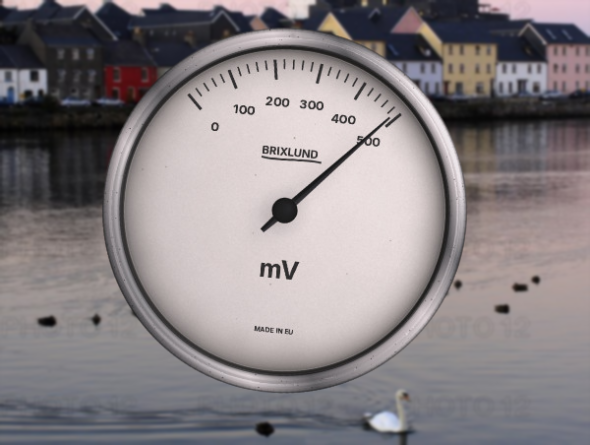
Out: mV 490
